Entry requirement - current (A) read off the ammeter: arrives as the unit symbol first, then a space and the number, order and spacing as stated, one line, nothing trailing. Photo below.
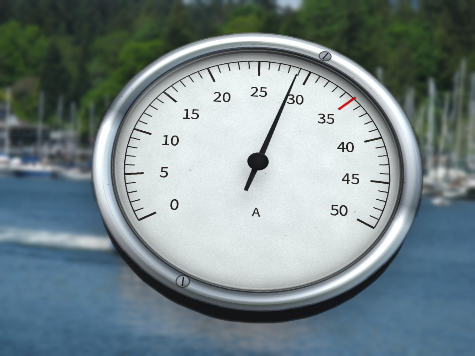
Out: A 29
